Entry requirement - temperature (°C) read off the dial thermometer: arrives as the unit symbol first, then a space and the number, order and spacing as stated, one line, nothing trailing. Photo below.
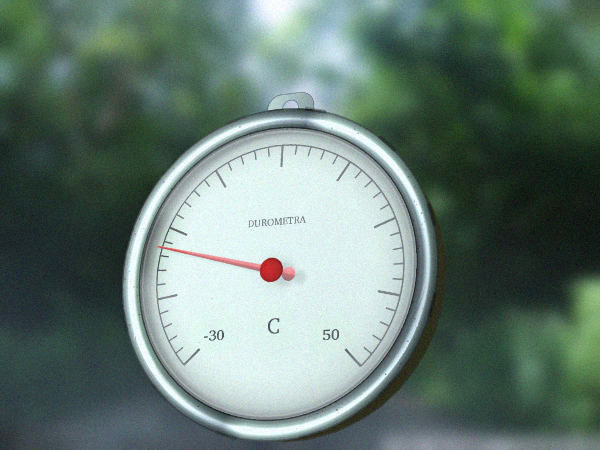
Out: °C -13
